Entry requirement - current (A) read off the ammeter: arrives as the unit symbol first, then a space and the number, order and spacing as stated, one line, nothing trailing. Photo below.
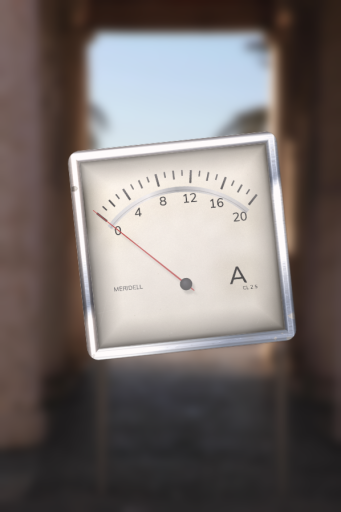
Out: A 0
